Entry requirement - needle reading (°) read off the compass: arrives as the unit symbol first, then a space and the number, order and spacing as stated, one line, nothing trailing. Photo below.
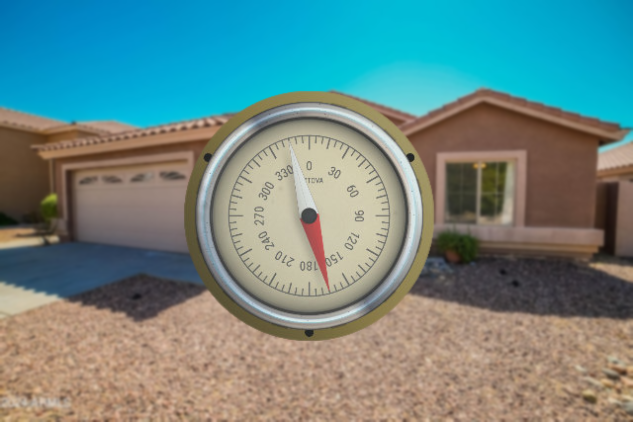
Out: ° 165
